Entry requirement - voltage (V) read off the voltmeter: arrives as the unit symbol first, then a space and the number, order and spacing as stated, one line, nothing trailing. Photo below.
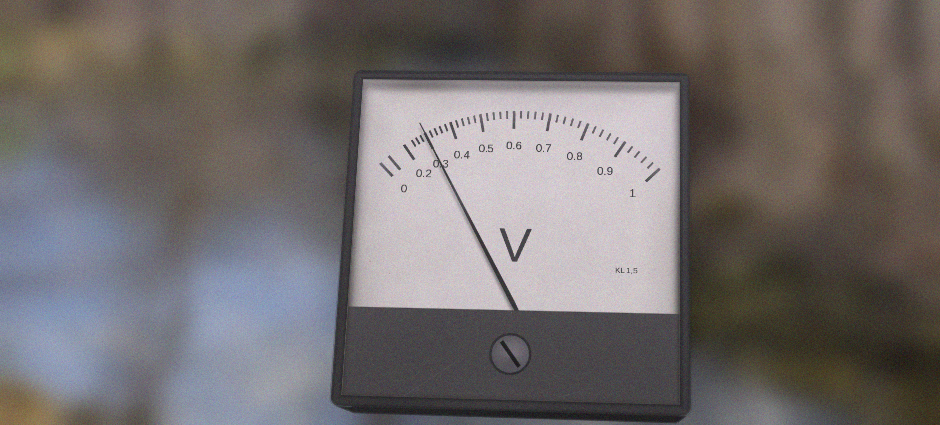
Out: V 0.3
